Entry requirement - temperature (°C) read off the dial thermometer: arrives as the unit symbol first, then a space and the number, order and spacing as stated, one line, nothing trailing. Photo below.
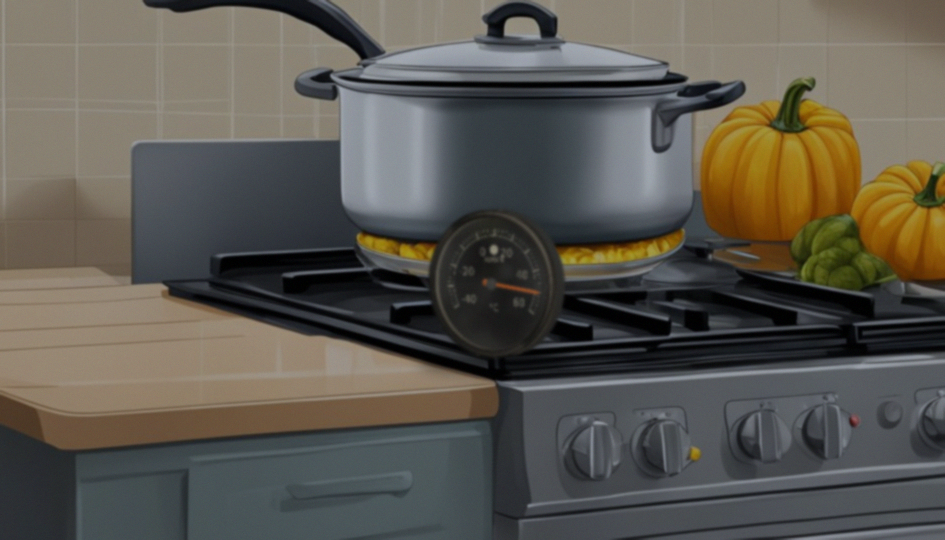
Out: °C 50
